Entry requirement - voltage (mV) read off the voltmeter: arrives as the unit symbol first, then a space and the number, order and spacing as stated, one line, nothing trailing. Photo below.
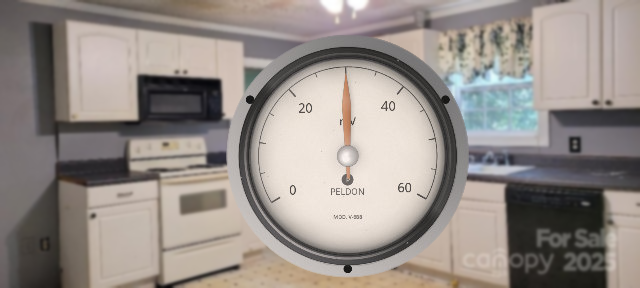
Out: mV 30
